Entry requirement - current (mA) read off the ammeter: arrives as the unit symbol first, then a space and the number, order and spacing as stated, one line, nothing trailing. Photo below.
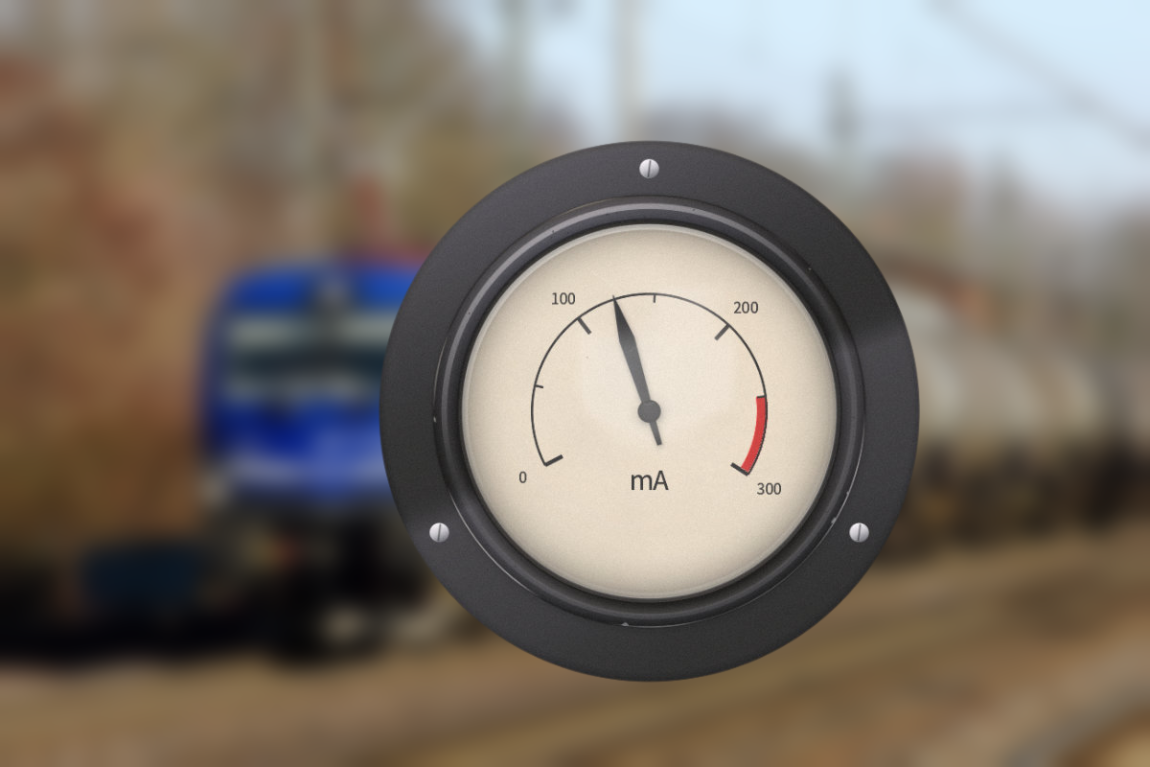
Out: mA 125
